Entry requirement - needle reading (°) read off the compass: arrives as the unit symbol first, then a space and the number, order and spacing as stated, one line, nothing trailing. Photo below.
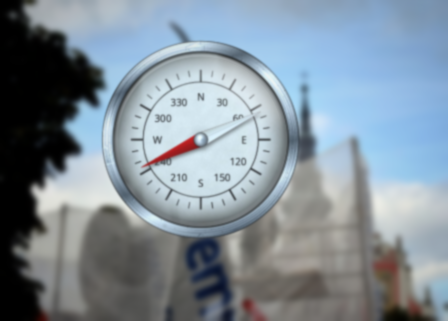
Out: ° 245
